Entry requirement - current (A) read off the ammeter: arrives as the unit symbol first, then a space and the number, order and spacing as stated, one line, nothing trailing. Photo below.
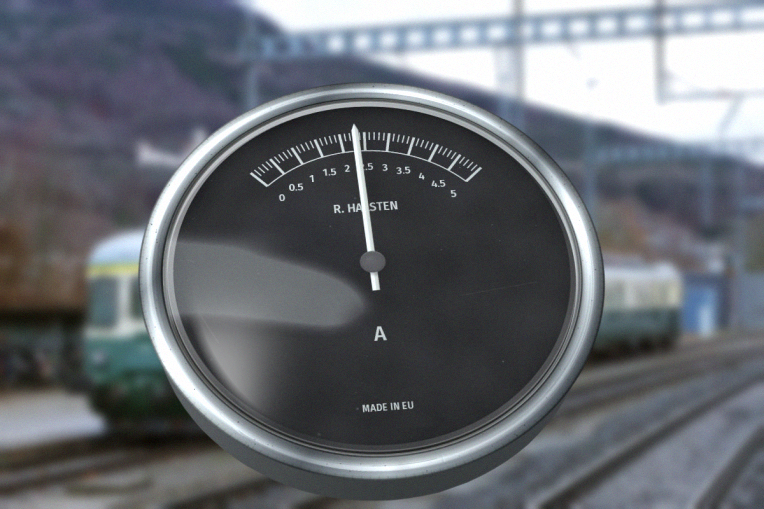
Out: A 2.3
